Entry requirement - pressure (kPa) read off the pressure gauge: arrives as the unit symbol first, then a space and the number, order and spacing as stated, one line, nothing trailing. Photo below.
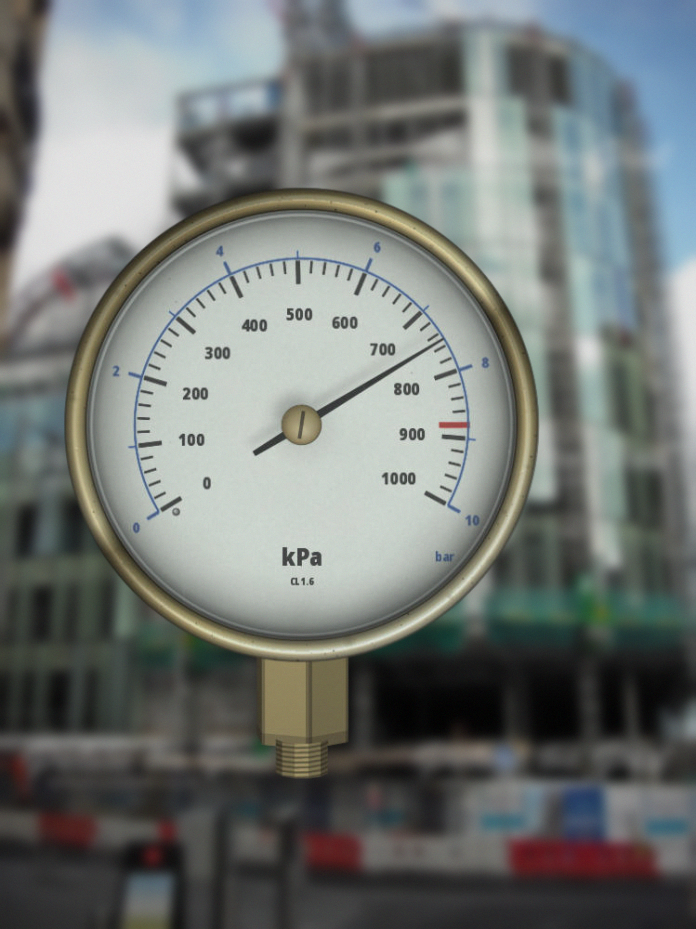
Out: kPa 750
